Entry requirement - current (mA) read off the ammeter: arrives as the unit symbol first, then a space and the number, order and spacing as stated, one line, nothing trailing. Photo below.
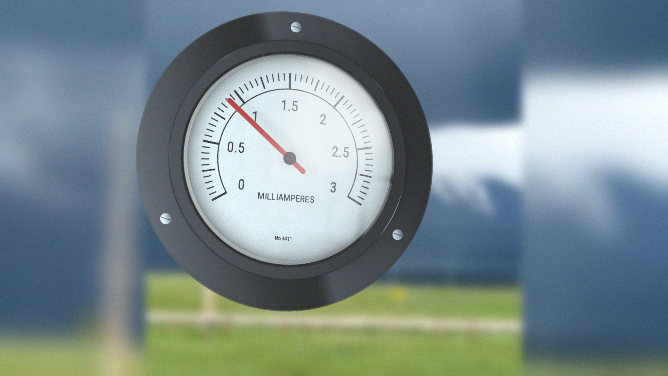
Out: mA 0.9
